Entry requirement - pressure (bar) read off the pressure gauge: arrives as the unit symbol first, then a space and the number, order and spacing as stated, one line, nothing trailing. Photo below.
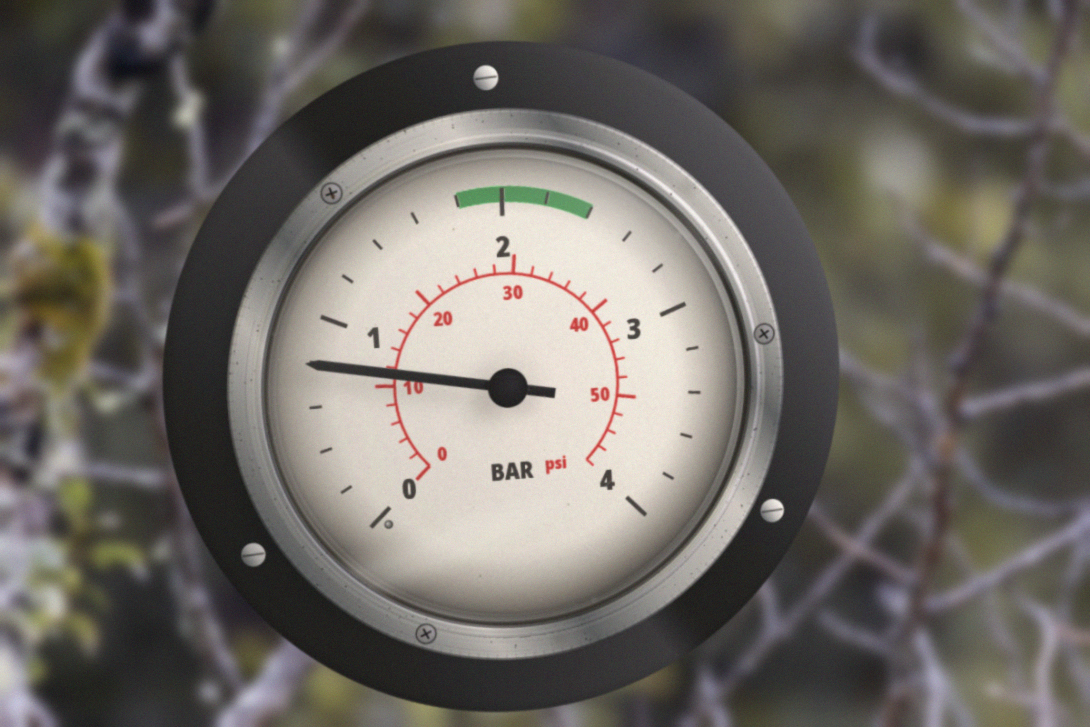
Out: bar 0.8
